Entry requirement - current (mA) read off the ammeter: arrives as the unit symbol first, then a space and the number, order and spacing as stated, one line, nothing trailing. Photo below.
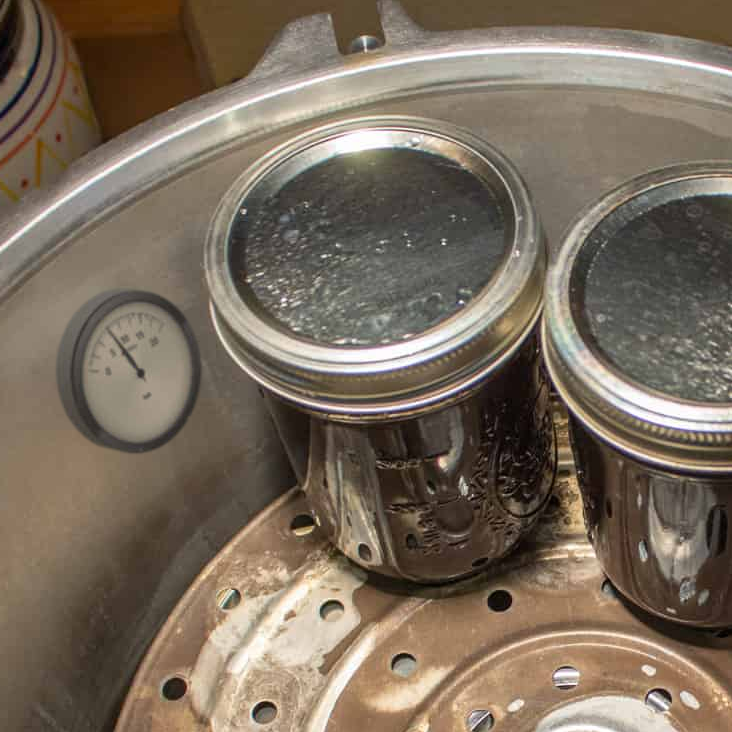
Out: mA 7.5
